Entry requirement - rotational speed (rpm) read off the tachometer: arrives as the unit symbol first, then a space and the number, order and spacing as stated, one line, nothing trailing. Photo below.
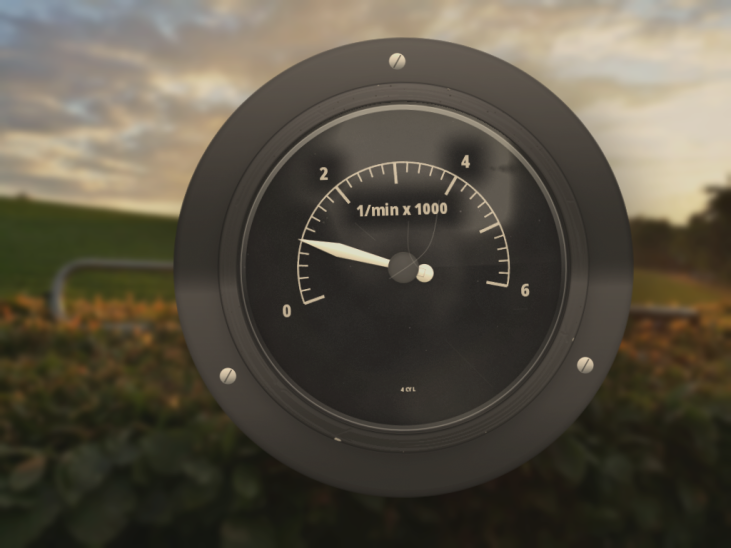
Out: rpm 1000
